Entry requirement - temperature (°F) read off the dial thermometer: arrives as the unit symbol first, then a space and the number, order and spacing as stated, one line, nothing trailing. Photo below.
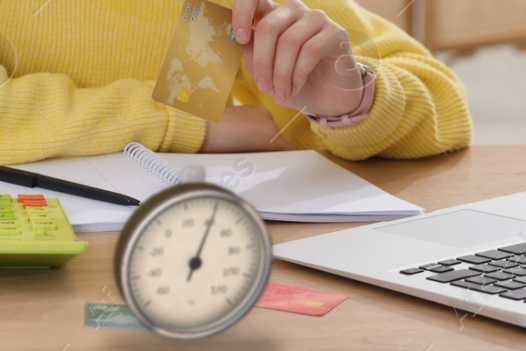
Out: °F 40
